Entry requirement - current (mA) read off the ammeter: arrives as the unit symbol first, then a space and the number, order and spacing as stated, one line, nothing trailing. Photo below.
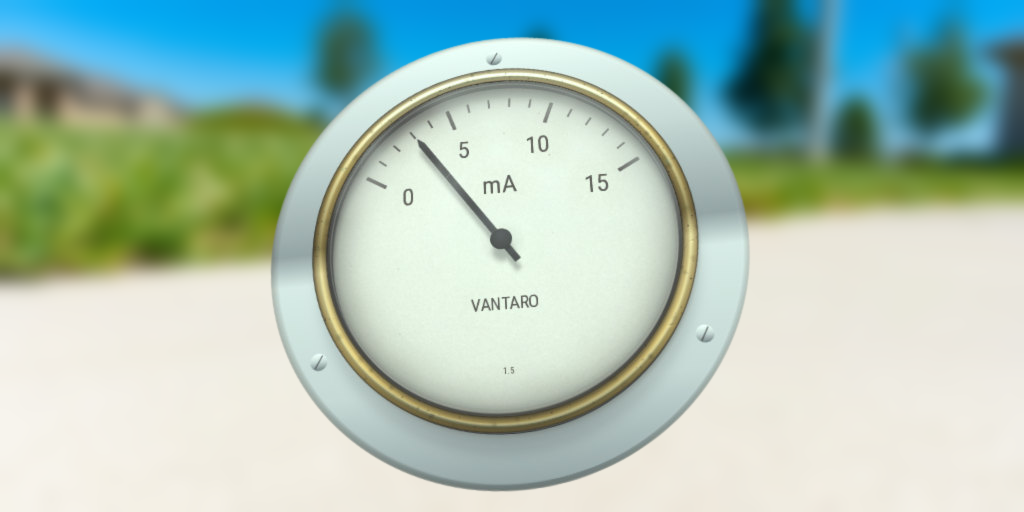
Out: mA 3
